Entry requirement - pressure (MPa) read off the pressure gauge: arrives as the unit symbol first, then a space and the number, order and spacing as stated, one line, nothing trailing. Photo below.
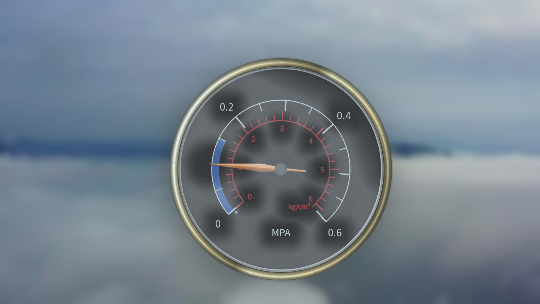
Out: MPa 0.1
